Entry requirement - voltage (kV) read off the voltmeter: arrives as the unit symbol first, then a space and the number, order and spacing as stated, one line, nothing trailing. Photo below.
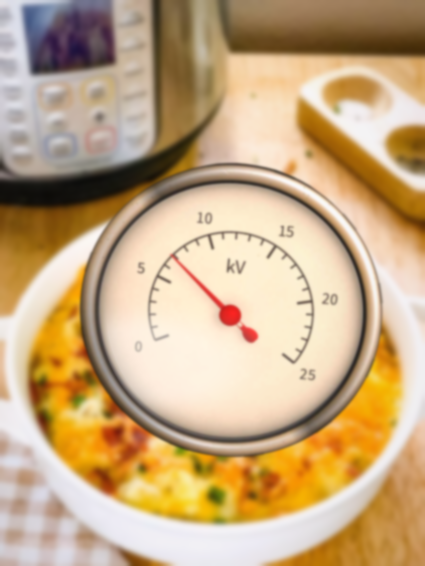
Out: kV 7
